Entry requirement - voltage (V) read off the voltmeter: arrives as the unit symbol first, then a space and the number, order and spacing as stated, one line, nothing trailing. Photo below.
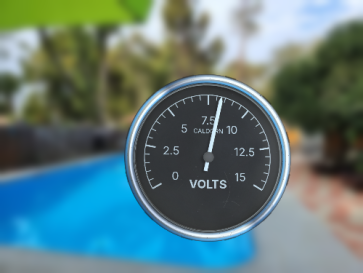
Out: V 8.25
